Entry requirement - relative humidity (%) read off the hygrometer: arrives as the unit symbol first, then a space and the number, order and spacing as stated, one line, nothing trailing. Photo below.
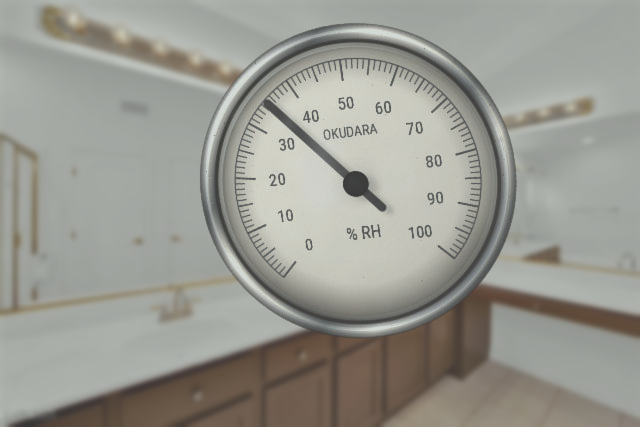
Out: % 35
